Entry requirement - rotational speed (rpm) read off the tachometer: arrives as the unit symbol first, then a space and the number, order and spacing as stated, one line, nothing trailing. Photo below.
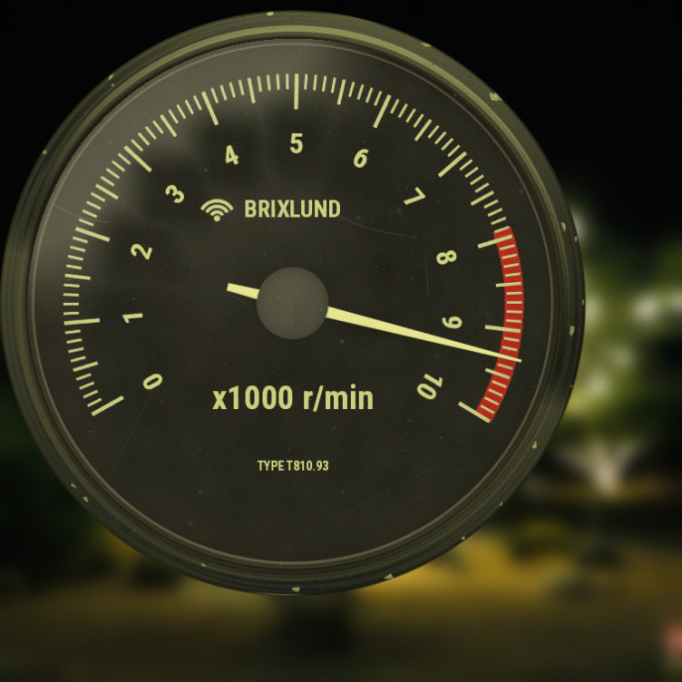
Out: rpm 9300
